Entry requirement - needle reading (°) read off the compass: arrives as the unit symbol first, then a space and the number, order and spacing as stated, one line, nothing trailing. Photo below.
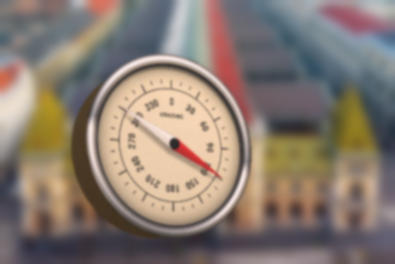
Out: ° 120
